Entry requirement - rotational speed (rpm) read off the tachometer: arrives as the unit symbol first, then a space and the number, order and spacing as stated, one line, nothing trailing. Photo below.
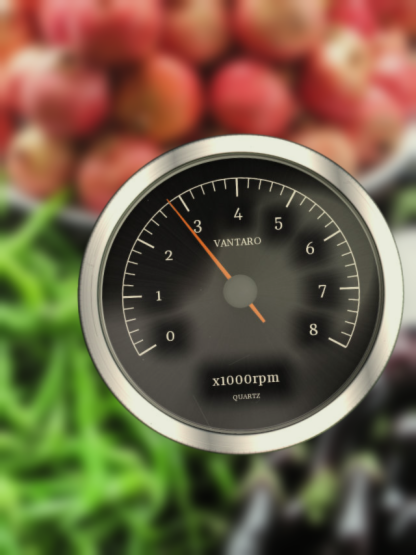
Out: rpm 2800
